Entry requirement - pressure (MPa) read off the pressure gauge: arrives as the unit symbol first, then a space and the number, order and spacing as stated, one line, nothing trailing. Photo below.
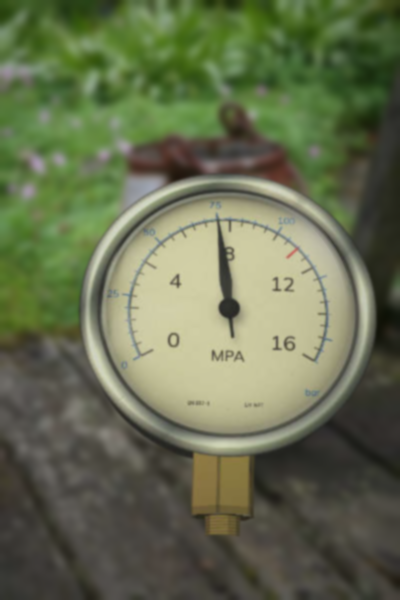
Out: MPa 7.5
